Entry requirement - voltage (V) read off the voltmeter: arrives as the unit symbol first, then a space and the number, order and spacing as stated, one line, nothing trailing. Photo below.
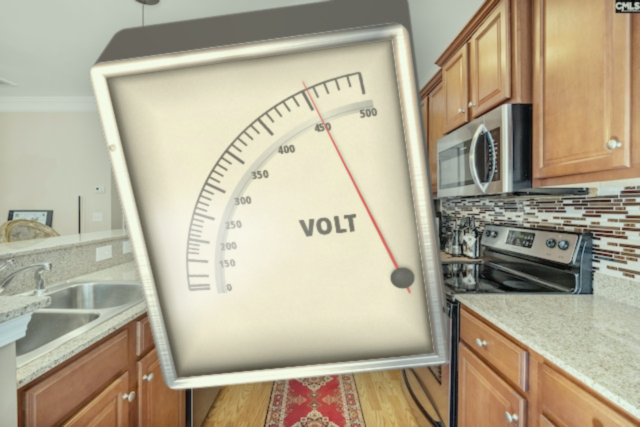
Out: V 455
